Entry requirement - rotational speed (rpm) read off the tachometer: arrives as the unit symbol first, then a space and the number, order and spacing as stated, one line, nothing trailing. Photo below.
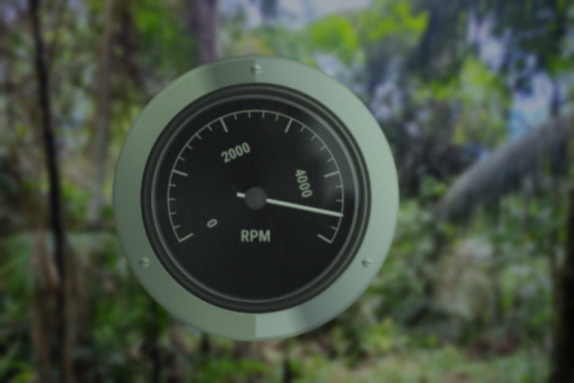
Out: rpm 4600
